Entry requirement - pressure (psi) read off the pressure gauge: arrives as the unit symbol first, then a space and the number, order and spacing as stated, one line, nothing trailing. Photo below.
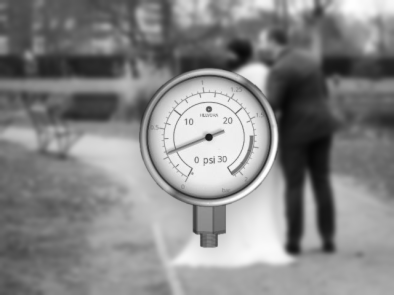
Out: psi 4
